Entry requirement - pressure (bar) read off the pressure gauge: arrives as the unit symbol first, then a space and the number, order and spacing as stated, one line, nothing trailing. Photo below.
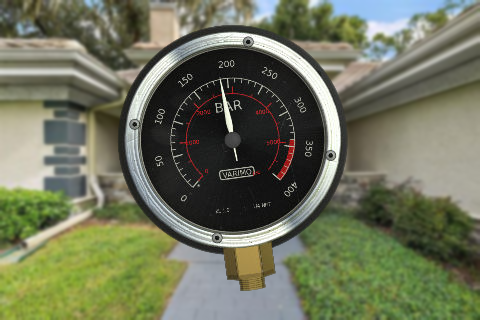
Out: bar 190
